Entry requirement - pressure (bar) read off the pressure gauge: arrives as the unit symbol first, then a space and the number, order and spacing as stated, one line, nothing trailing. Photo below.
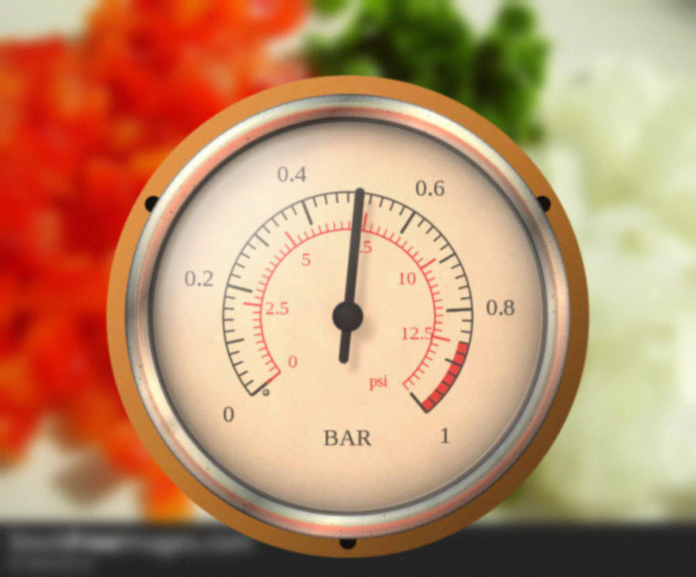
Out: bar 0.5
